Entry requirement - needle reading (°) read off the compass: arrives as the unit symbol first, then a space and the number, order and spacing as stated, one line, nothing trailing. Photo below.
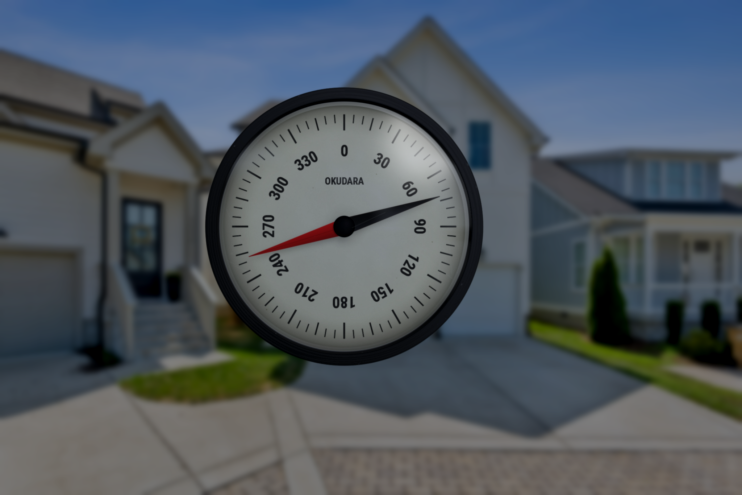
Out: ° 252.5
